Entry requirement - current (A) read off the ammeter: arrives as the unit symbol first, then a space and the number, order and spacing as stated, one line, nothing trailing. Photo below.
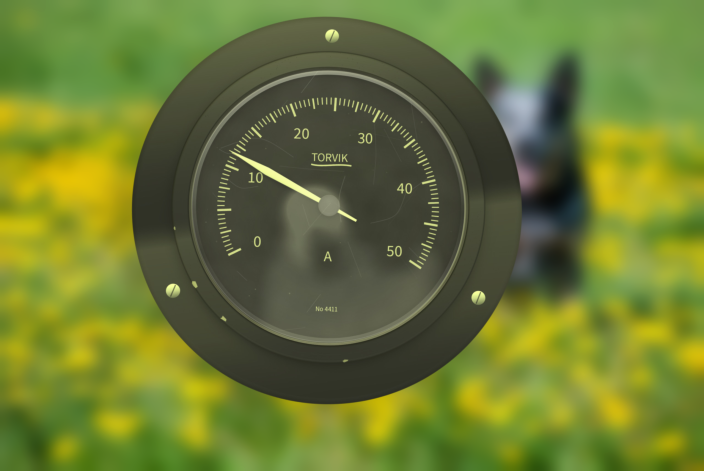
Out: A 11.5
